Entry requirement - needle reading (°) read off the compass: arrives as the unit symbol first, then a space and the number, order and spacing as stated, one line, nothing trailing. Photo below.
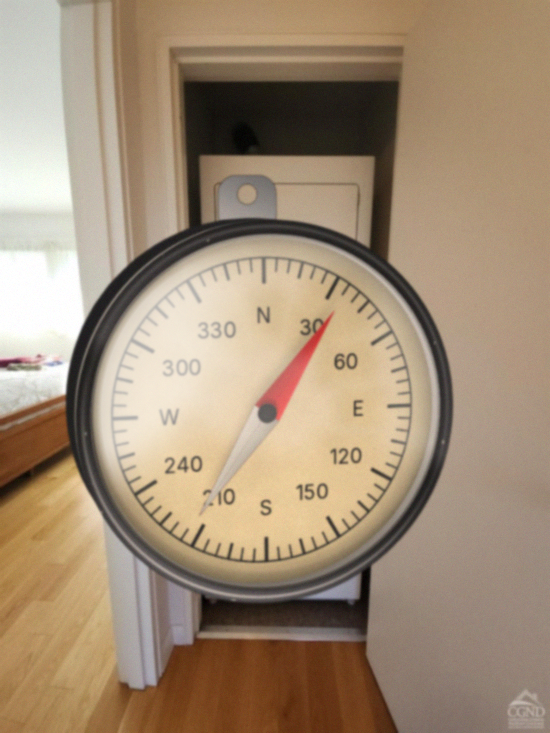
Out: ° 35
